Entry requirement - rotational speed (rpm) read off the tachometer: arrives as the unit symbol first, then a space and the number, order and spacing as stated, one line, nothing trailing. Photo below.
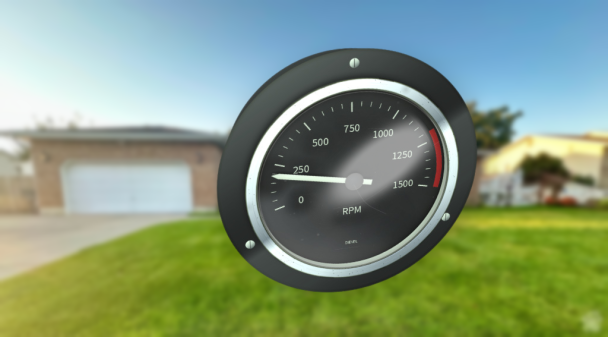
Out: rpm 200
